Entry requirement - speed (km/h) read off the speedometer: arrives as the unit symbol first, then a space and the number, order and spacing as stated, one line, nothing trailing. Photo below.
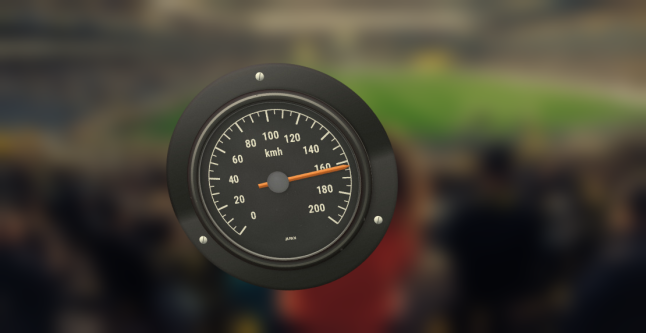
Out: km/h 162.5
